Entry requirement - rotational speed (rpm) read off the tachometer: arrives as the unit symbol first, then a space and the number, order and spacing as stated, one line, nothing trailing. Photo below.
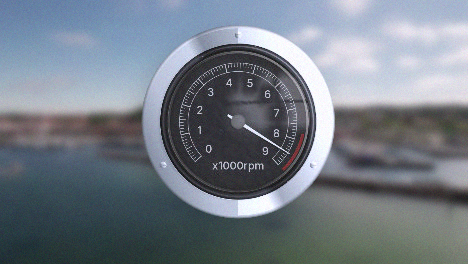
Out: rpm 8500
